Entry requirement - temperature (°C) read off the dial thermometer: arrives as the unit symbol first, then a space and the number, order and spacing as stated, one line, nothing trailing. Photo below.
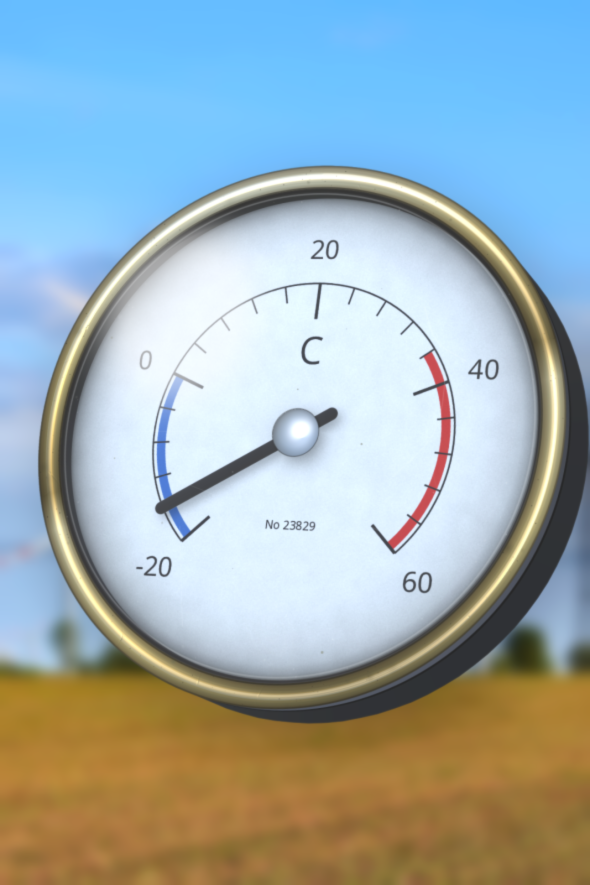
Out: °C -16
